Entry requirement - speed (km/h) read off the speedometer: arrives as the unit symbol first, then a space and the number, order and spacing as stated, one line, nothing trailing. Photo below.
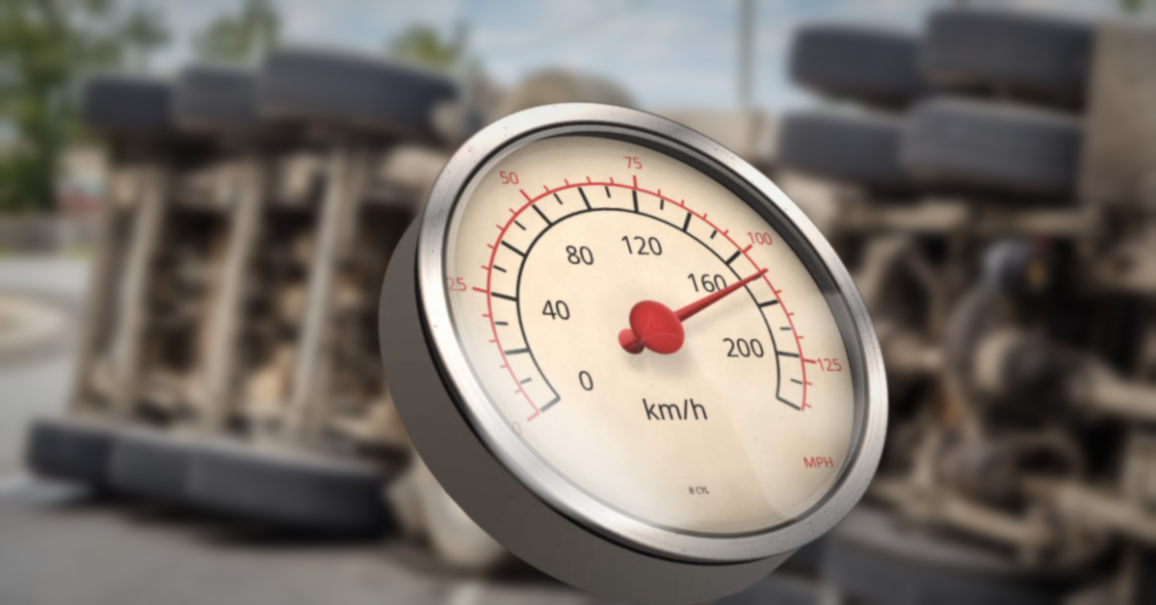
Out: km/h 170
